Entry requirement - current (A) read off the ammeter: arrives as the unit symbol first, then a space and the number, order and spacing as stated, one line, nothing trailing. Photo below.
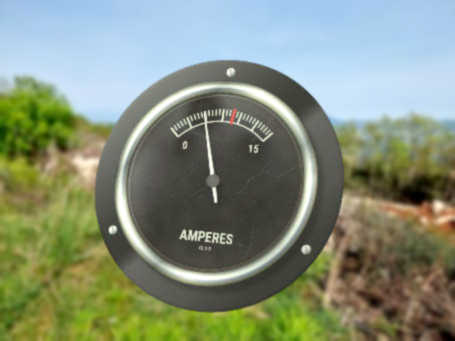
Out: A 5
